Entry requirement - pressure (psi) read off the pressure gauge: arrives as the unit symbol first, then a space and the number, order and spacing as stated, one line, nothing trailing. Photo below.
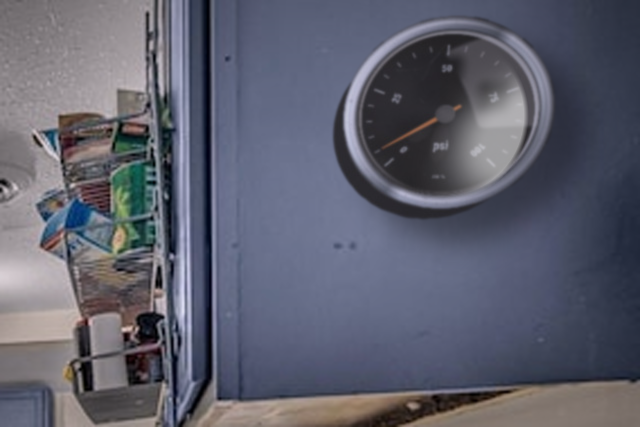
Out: psi 5
